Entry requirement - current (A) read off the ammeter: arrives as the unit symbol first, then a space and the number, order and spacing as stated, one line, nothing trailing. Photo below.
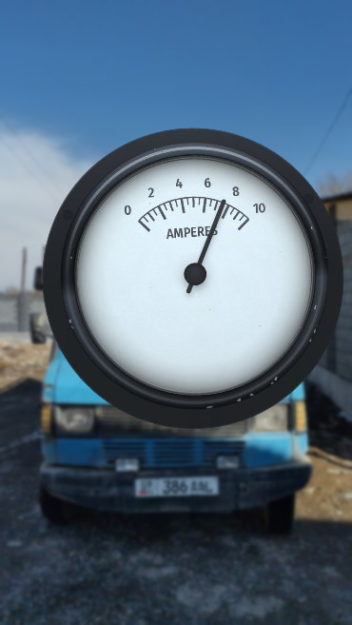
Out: A 7.5
